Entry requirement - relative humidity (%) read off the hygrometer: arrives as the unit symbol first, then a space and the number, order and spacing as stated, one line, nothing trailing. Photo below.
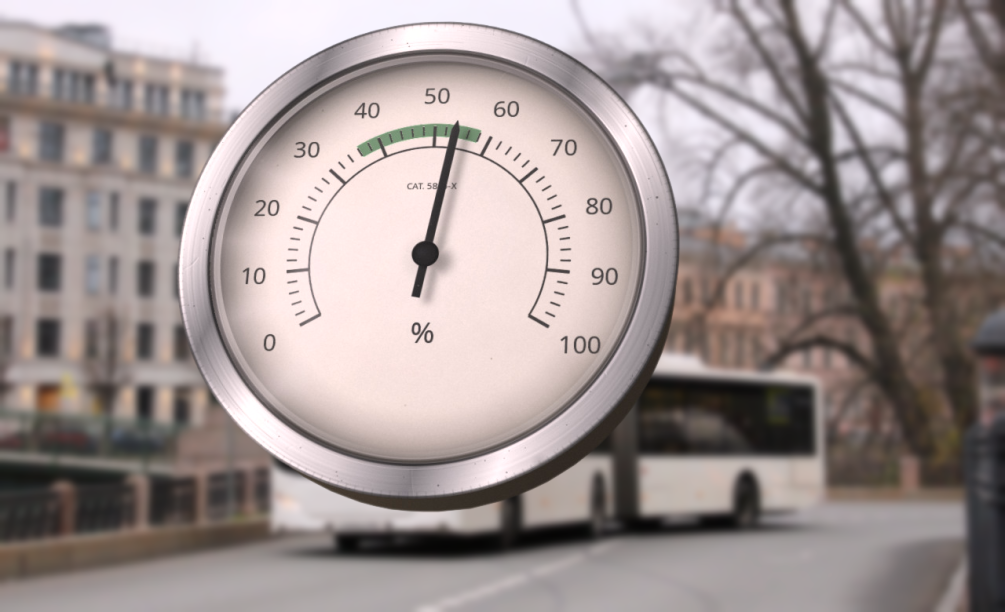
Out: % 54
